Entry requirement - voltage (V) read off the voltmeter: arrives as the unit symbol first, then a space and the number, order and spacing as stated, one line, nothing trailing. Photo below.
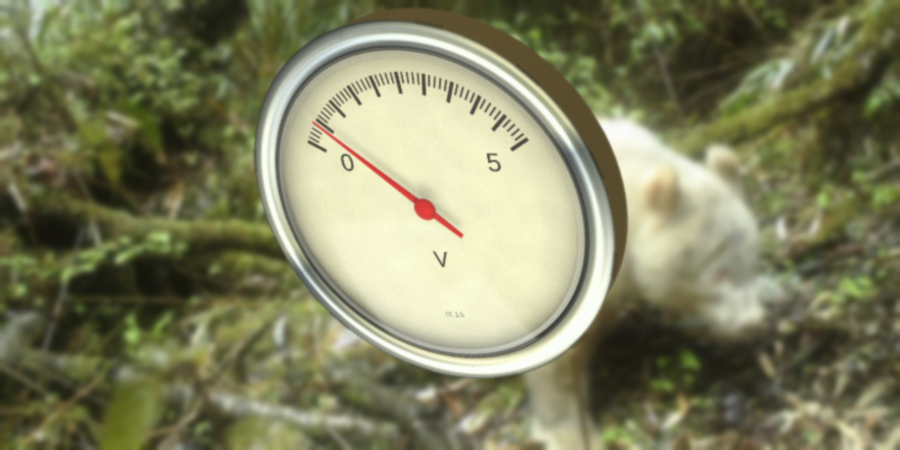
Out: V 0.5
